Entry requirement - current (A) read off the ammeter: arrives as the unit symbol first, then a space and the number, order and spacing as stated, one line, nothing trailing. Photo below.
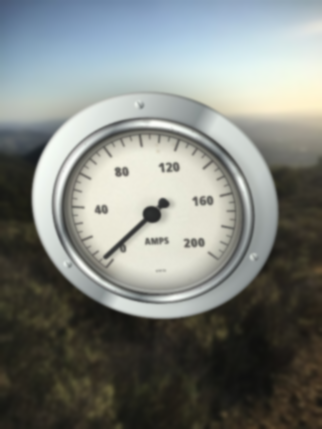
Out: A 5
